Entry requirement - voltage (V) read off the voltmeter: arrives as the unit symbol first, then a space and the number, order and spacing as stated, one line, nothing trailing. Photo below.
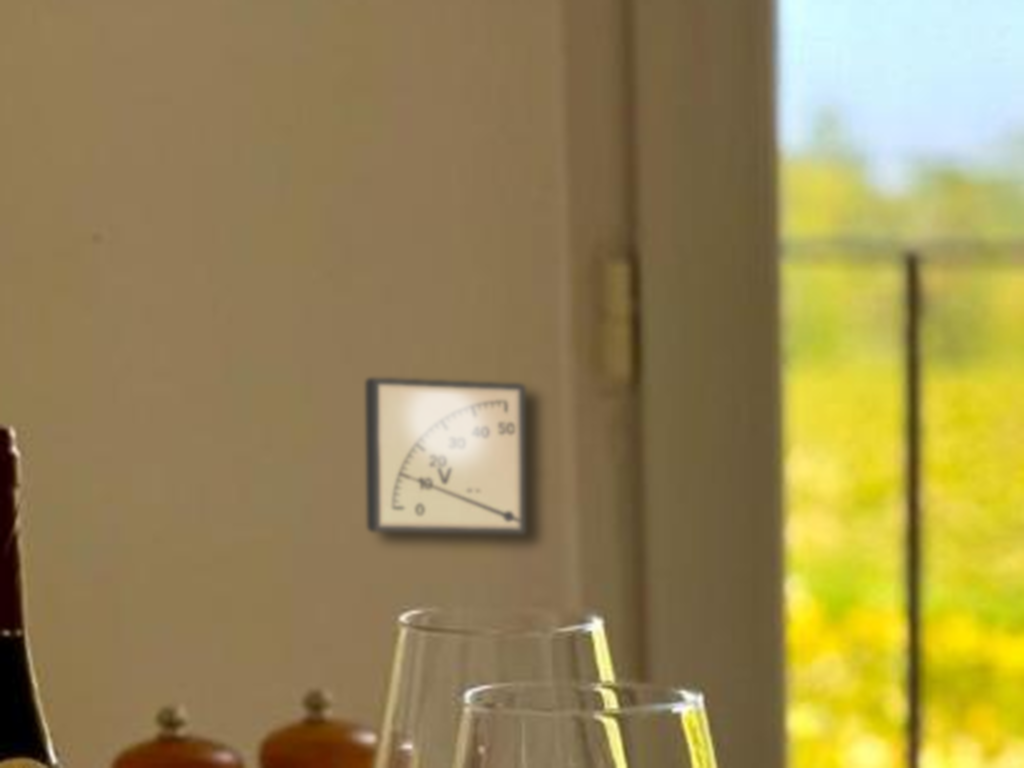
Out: V 10
